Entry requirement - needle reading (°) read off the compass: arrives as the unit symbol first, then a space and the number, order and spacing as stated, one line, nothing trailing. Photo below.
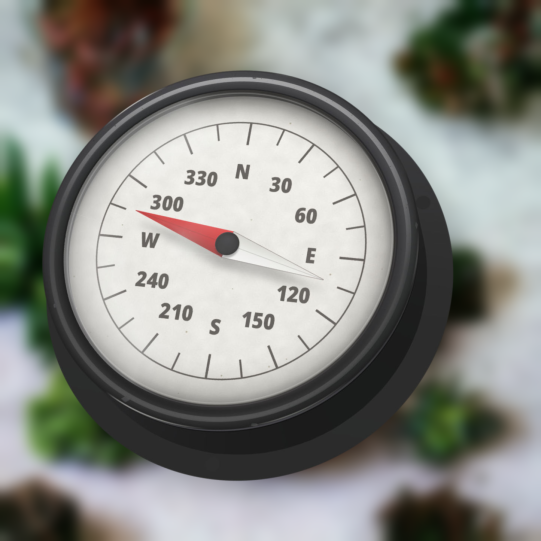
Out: ° 285
